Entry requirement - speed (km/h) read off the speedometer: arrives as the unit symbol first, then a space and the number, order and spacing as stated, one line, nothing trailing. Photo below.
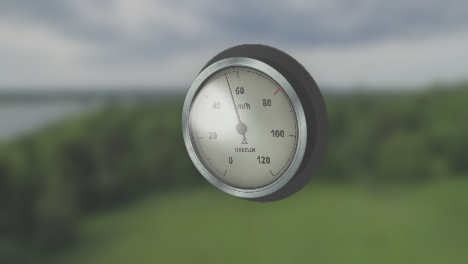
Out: km/h 55
